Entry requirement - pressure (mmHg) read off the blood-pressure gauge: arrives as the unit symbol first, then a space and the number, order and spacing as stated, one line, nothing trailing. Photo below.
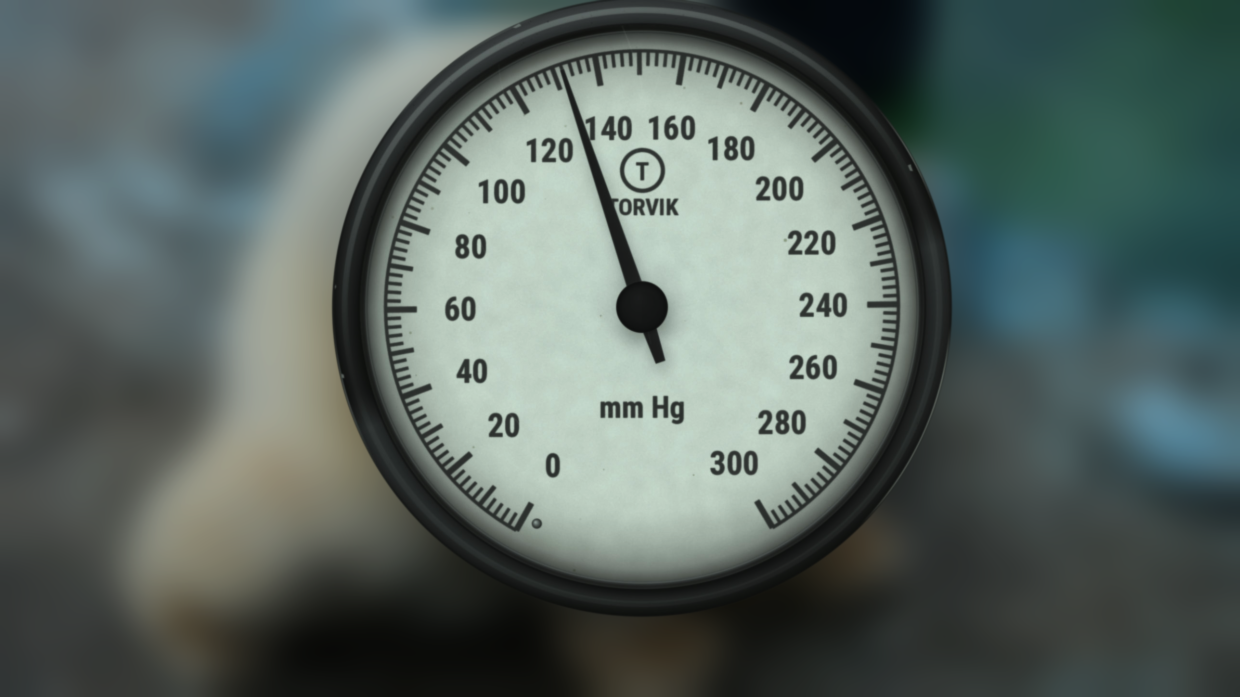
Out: mmHg 132
